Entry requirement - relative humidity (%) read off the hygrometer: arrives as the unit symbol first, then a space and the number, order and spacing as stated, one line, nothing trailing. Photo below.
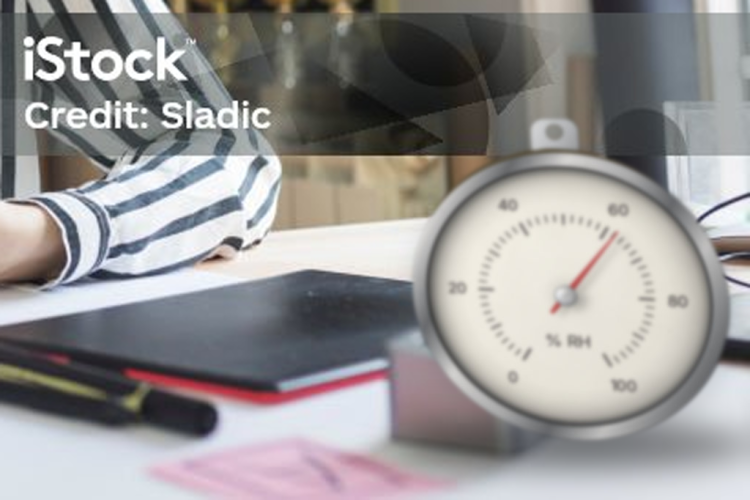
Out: % 62
